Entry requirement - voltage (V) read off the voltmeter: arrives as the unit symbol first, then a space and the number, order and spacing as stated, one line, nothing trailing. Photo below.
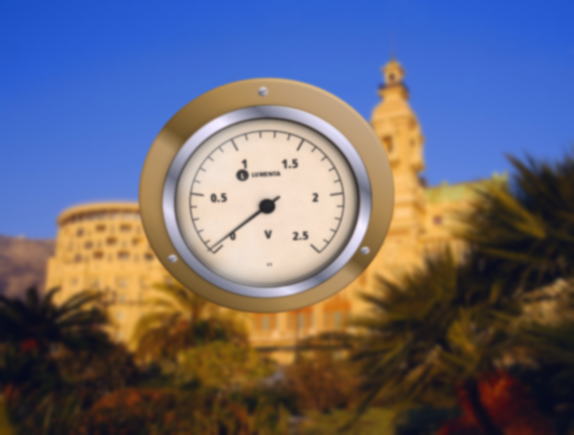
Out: V 0.05
